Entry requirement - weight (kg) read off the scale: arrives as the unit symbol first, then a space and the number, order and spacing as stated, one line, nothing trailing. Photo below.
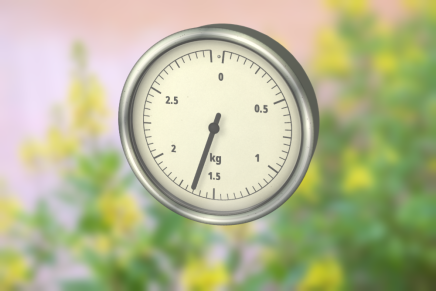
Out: kg 1.65
